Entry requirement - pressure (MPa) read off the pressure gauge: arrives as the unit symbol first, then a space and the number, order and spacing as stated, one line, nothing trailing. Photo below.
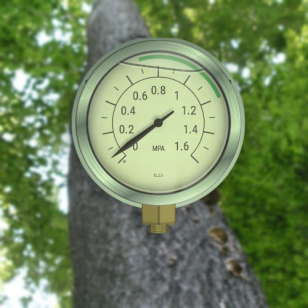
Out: MPa 0.05
